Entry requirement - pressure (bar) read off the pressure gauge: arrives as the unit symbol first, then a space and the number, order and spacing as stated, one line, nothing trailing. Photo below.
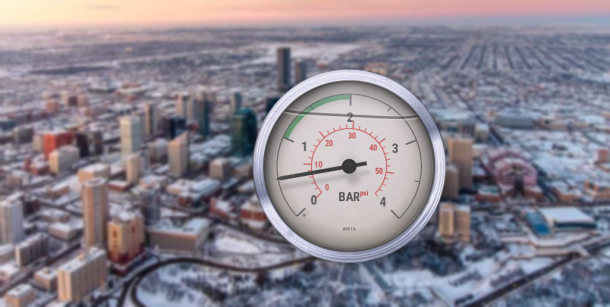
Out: bar 0.5
